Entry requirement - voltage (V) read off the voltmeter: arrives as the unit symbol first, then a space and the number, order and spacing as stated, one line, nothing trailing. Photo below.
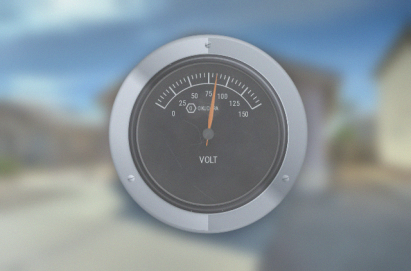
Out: V 85
